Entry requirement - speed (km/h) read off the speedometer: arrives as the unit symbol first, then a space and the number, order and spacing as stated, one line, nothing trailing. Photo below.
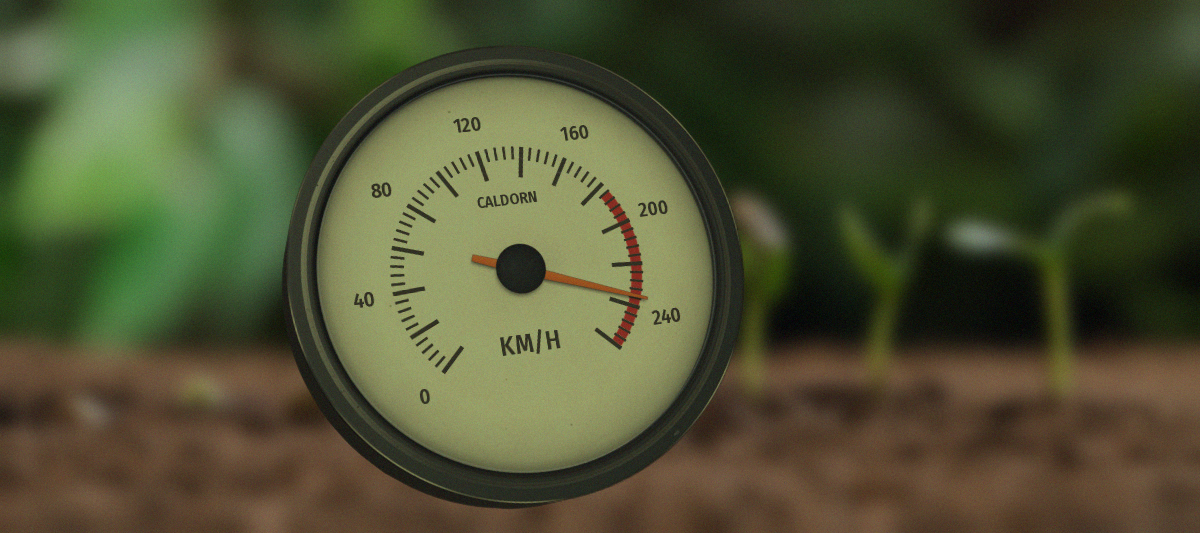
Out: km/h 236
